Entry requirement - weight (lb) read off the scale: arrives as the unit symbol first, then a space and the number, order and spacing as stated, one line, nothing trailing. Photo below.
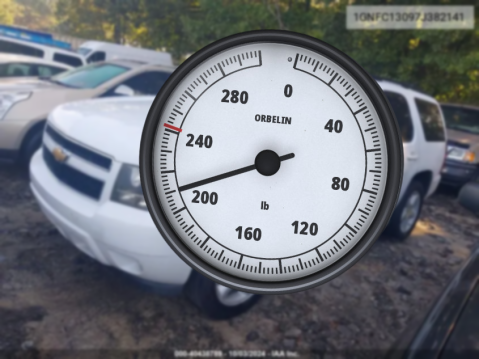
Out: lb 210
